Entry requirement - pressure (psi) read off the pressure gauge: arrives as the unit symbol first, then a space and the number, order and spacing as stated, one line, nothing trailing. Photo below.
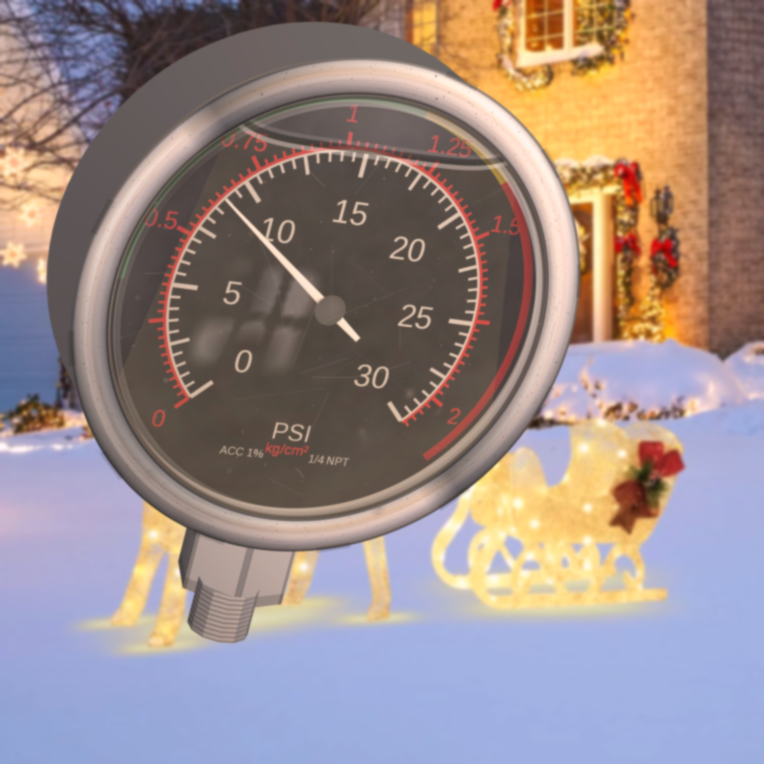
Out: psi 9
